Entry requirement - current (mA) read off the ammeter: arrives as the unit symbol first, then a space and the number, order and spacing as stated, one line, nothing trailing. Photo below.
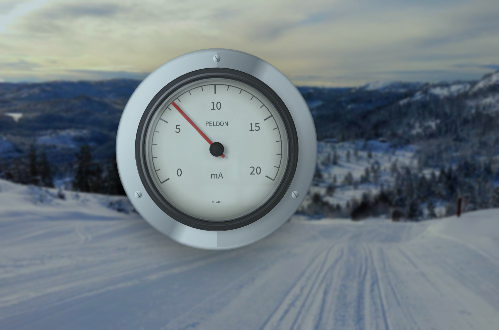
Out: mA 6.5
